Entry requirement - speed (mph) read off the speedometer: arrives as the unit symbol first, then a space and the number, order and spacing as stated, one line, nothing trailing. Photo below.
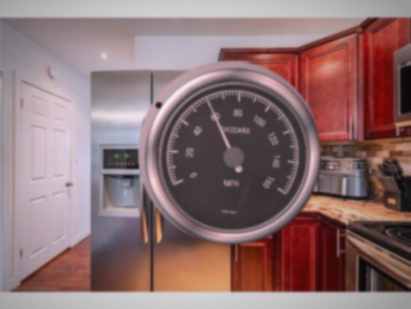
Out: mph 60
